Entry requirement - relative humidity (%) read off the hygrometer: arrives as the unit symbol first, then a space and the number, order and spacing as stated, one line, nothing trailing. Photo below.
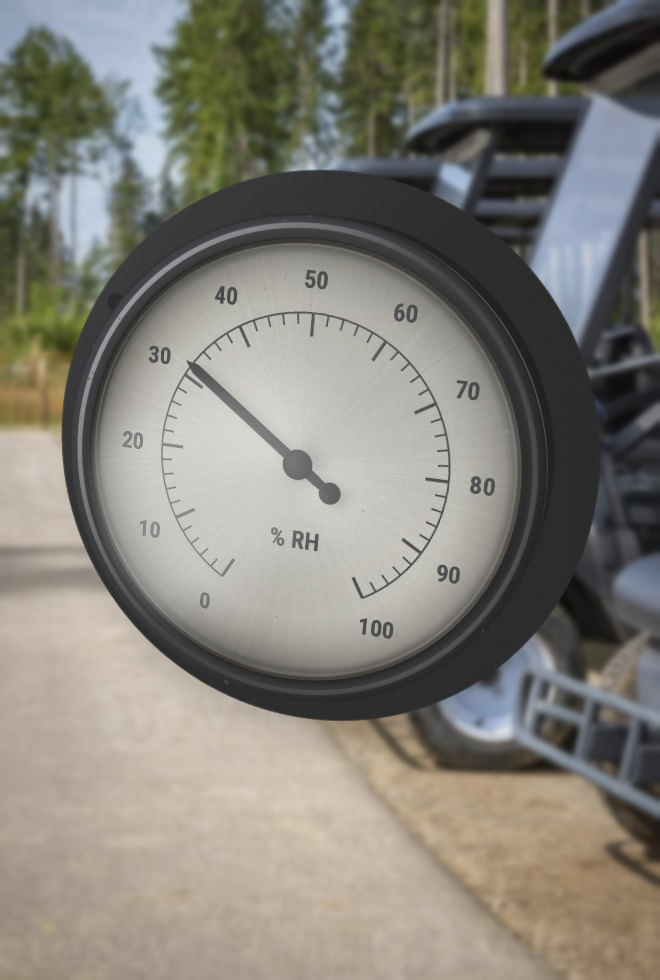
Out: % 32
